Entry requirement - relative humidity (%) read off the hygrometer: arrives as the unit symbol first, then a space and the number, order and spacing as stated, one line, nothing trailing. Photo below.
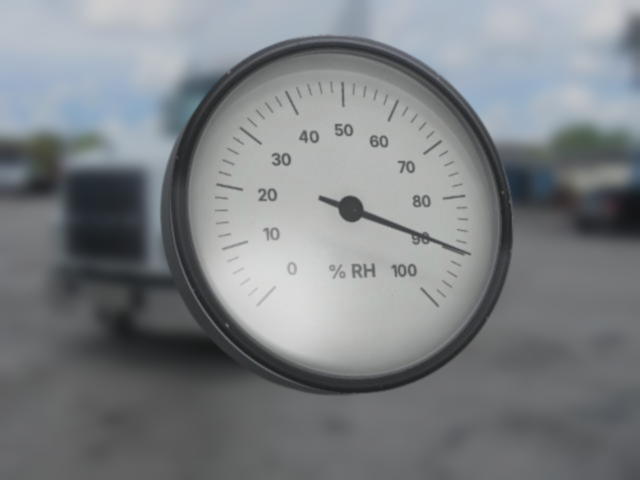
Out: % 90
